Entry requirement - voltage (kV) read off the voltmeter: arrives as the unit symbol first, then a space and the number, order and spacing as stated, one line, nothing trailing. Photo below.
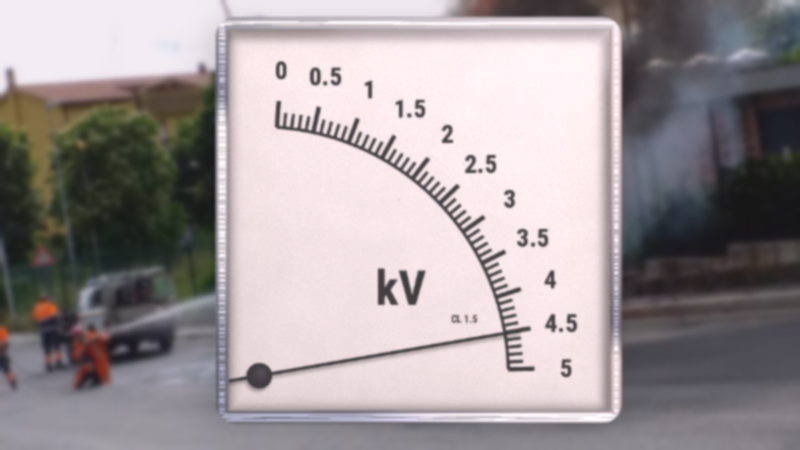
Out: kV 4.5
